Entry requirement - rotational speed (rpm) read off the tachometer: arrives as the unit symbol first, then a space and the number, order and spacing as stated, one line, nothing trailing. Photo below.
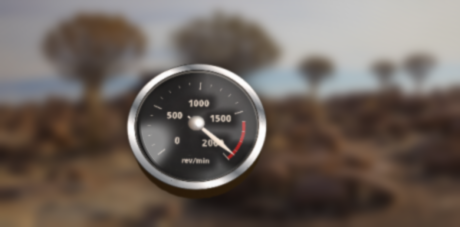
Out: rpm 1950
